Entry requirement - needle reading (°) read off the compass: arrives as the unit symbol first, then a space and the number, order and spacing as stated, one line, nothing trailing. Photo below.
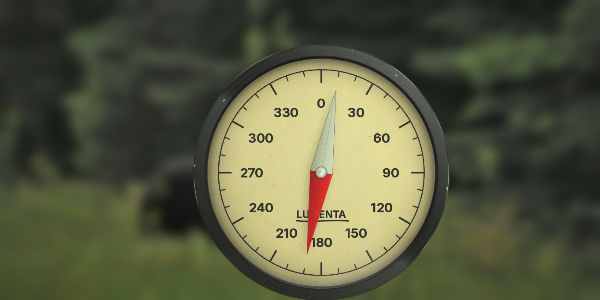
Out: ° 190
